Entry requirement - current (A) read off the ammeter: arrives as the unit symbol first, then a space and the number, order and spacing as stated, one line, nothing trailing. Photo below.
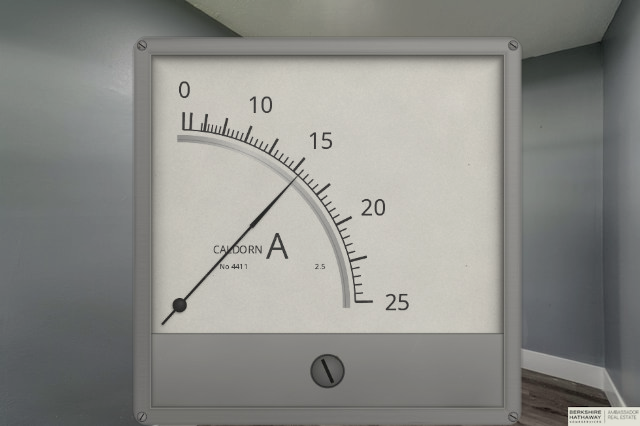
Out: A 15.5
